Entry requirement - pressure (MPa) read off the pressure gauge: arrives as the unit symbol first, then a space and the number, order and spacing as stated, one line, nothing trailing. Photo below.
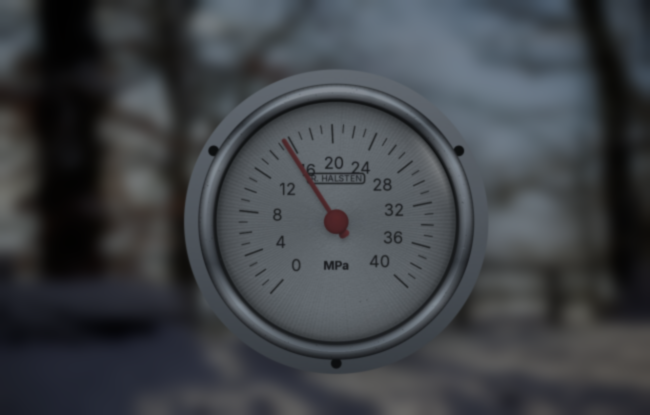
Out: MPa 15.5
